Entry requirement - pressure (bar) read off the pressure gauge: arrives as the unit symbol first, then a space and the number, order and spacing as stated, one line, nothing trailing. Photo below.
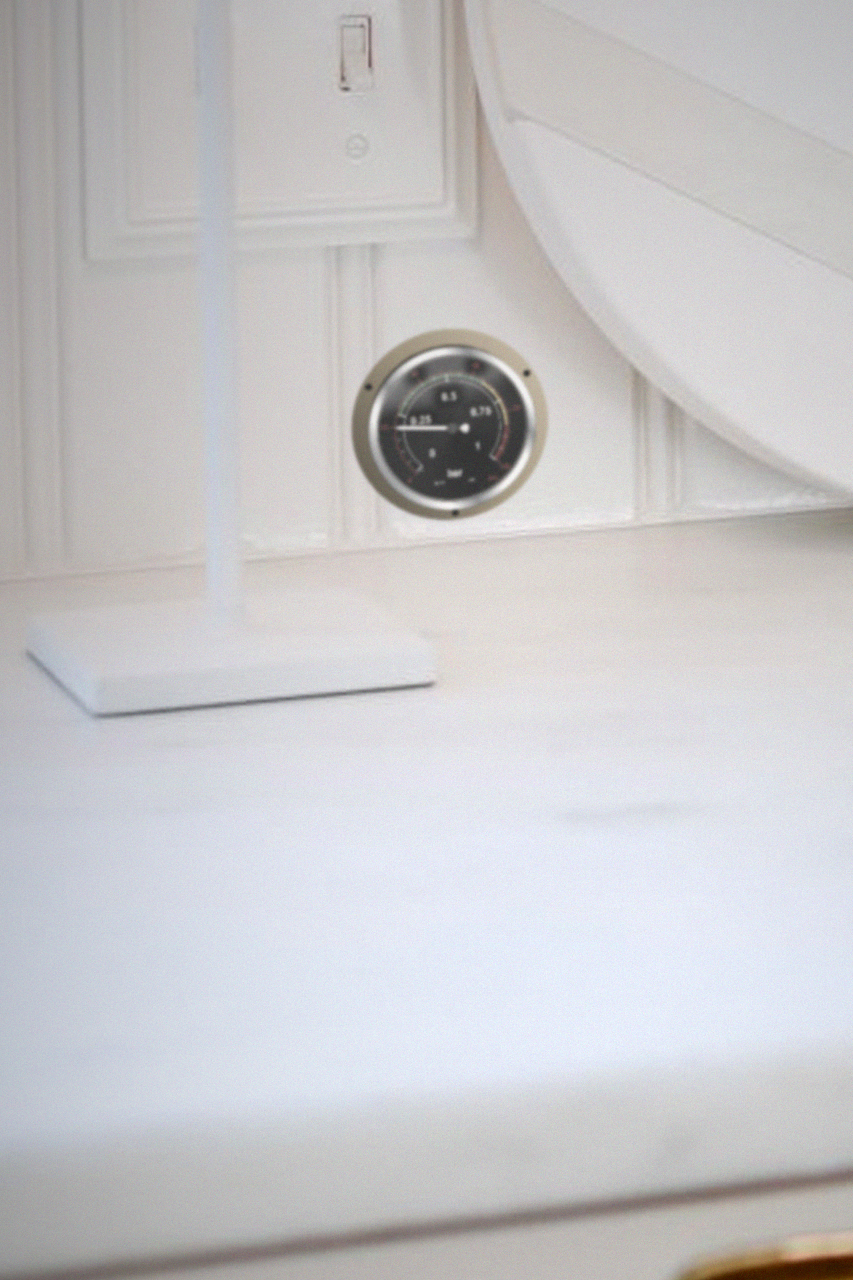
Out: bar 0.2
